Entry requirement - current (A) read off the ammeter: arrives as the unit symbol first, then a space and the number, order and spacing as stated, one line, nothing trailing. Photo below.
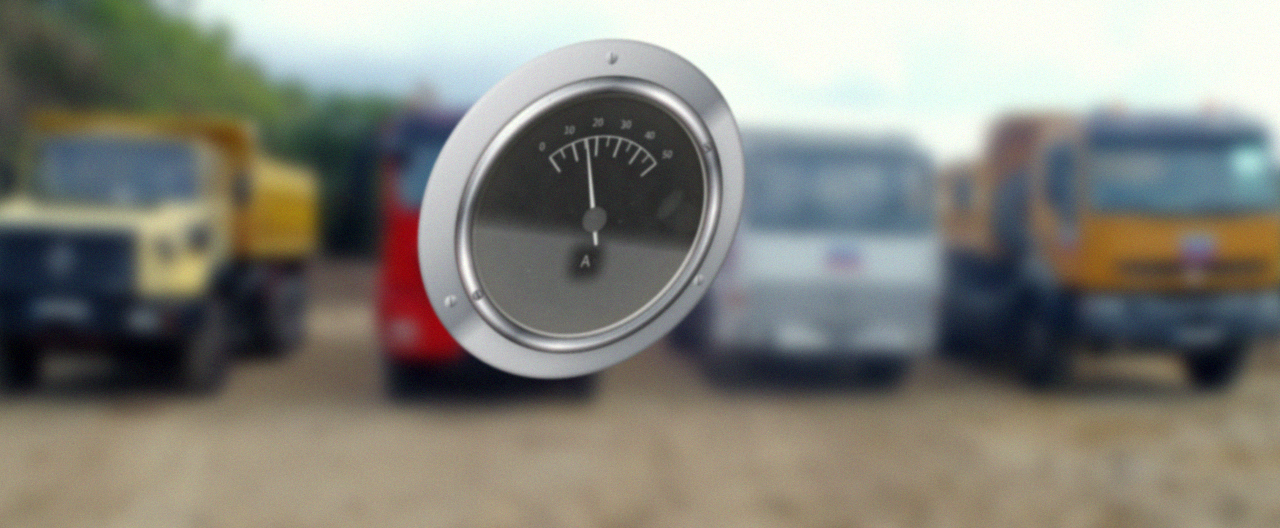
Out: A 15
